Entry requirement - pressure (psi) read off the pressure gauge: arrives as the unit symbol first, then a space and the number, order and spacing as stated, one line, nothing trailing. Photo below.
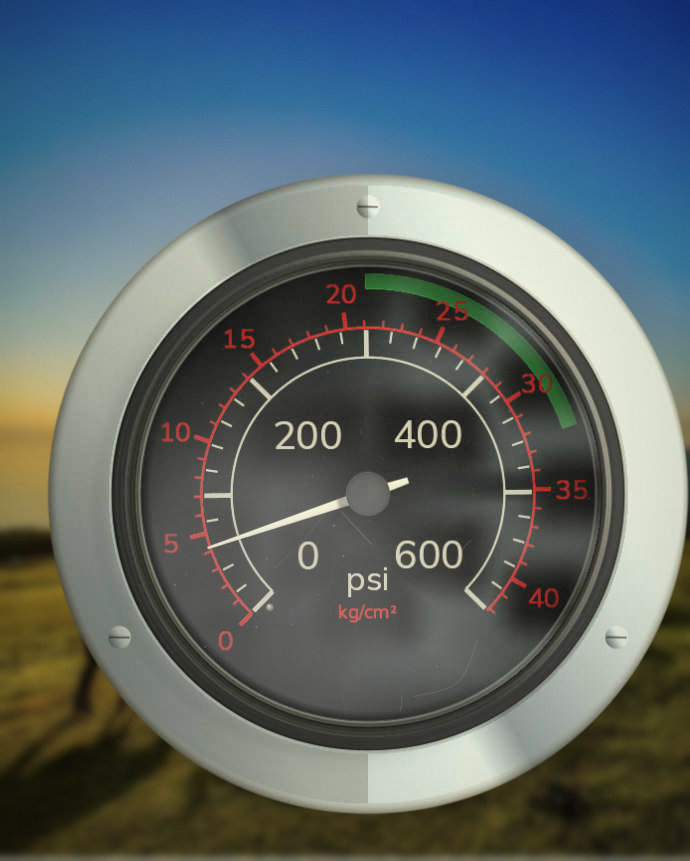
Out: psi 60
